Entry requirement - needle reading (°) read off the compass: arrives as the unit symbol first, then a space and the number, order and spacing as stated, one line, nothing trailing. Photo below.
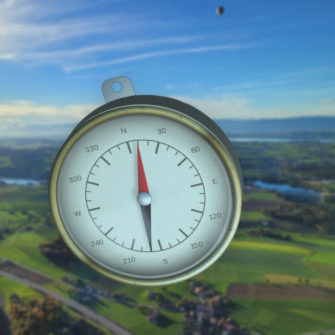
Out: ° 10
